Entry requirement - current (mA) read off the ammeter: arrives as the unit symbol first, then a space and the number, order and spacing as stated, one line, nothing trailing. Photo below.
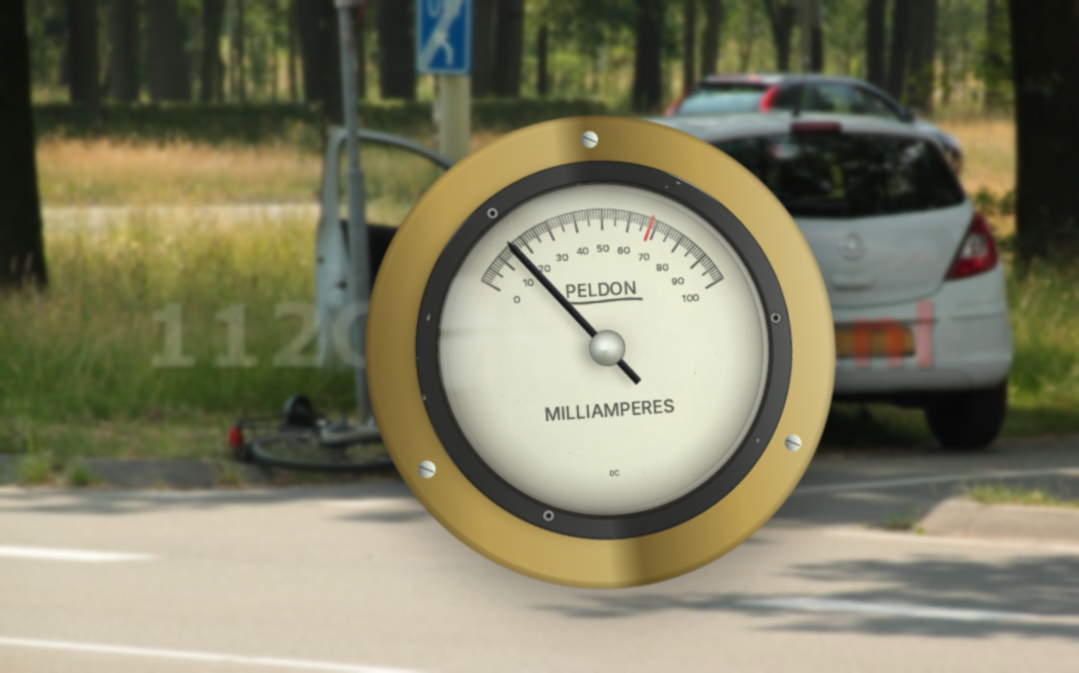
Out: mA 15
